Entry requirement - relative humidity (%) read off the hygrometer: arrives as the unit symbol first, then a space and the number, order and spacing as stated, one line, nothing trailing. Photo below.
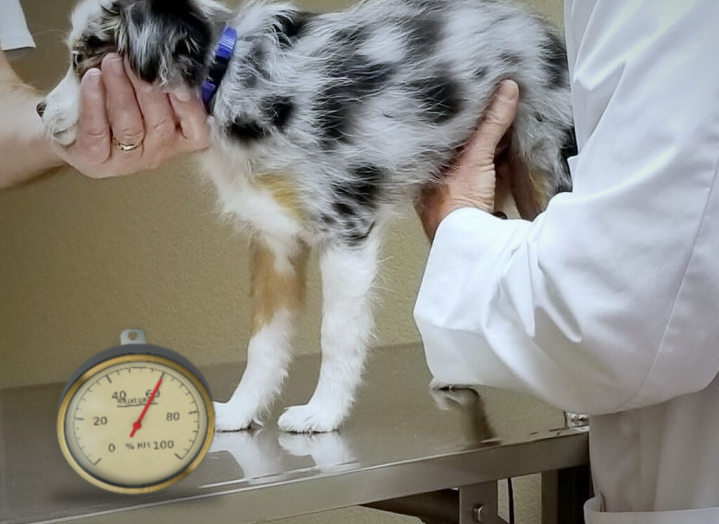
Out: % 60
